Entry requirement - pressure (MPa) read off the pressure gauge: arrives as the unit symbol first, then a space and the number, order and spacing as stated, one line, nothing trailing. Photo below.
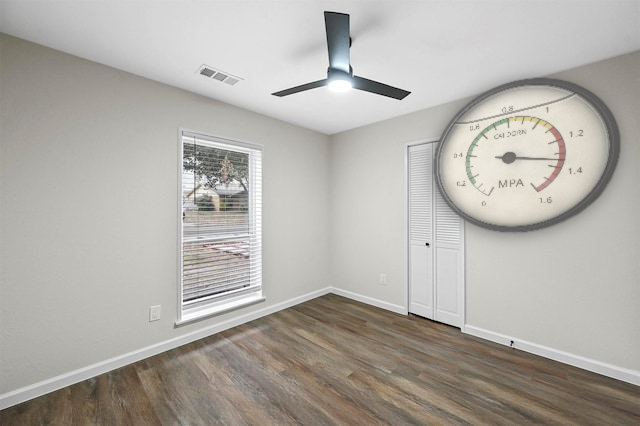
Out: MPa 1.35
